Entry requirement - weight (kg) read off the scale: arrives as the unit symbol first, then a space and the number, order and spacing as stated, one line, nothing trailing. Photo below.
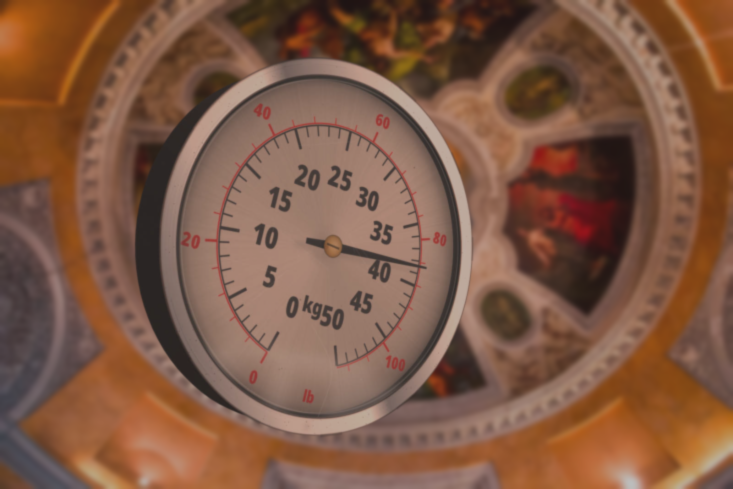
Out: kg 38.5
